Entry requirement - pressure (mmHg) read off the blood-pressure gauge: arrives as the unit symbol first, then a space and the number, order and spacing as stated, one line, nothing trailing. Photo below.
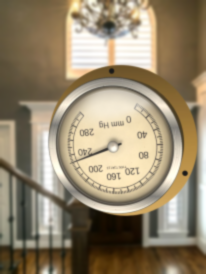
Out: mmHg 230
